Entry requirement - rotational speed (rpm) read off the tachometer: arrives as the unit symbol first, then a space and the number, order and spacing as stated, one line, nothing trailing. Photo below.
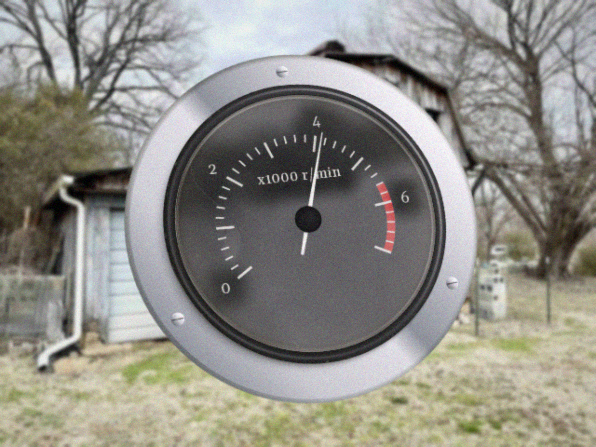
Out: rpm 4100
